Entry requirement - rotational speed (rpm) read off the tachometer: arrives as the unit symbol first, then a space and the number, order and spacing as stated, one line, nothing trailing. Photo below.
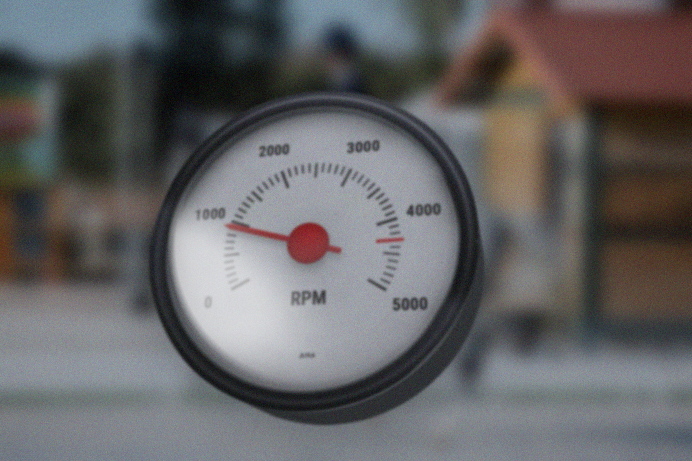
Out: rpm 900
